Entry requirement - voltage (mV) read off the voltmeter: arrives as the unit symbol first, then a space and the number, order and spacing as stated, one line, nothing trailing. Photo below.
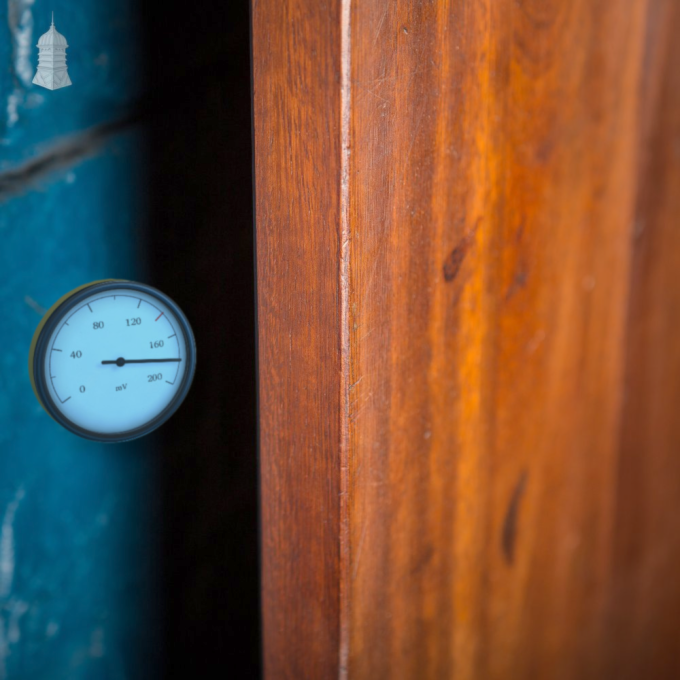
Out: mV 180
